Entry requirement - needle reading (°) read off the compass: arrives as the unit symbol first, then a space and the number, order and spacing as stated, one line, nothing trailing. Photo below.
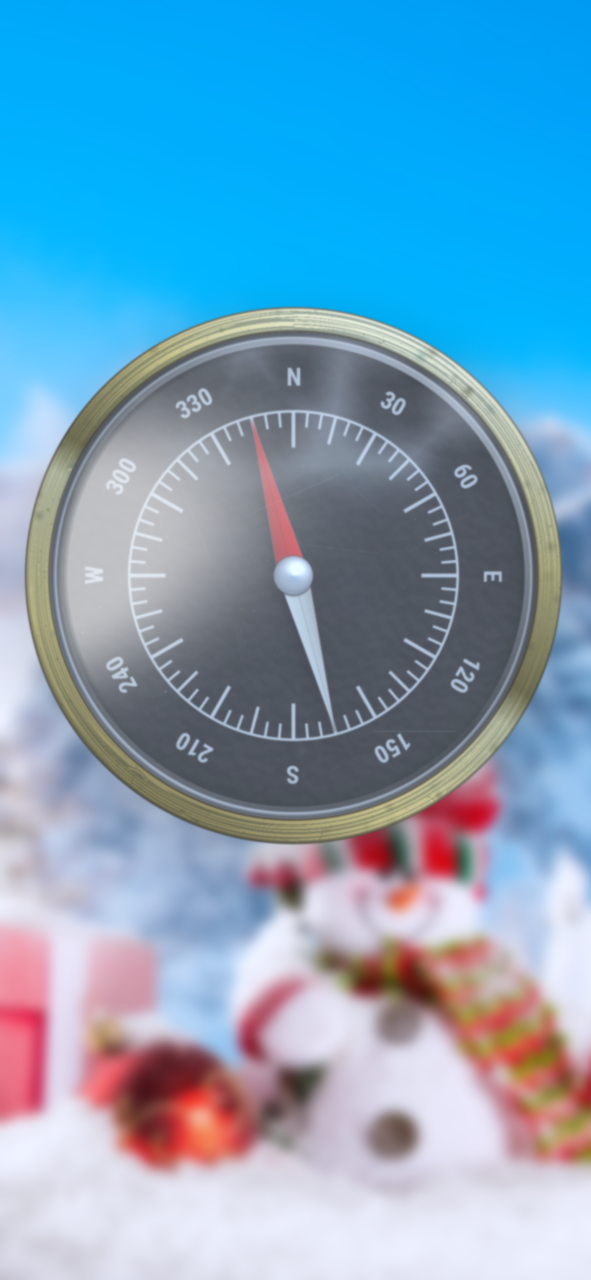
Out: ° 345
